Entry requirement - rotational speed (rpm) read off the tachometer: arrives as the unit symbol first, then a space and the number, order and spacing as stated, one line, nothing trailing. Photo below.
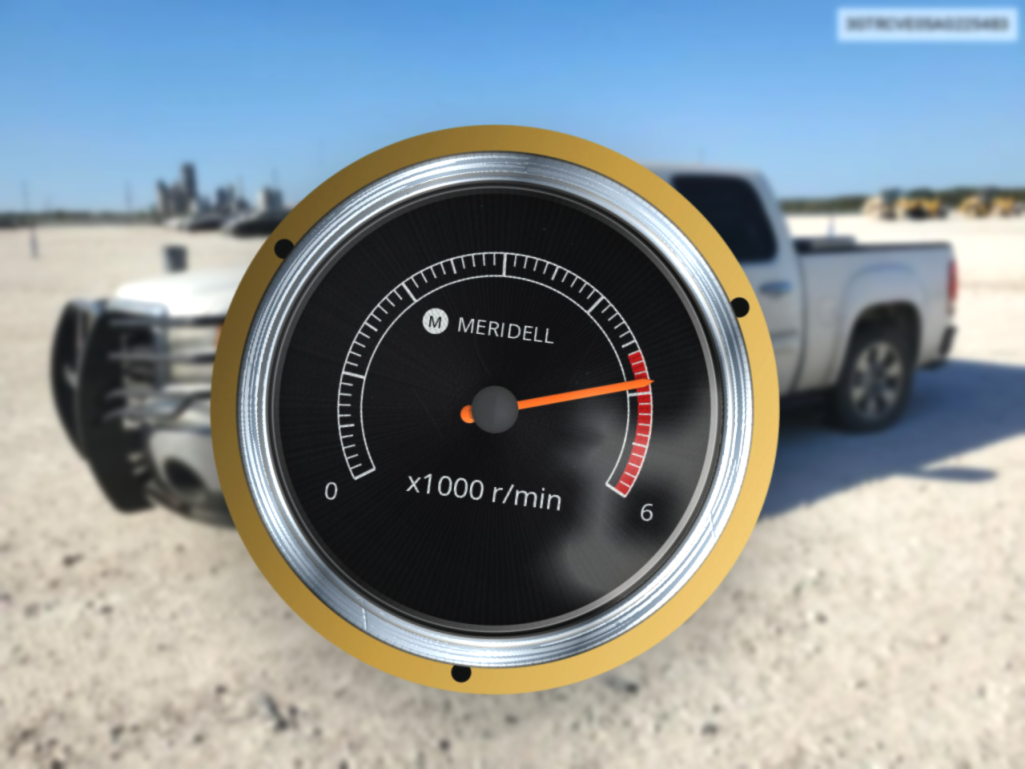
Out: rpm 4900
